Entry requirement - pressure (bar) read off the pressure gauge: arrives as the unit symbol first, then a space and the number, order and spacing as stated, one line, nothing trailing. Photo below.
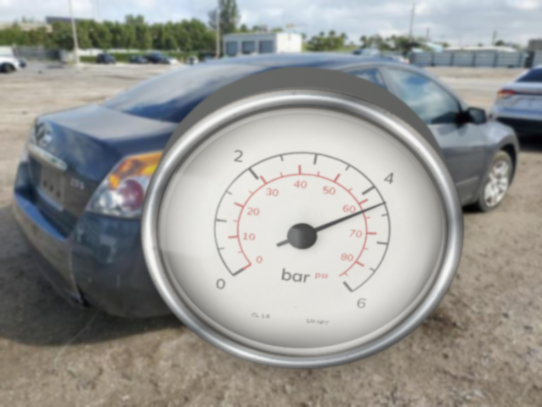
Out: bar 4.25
